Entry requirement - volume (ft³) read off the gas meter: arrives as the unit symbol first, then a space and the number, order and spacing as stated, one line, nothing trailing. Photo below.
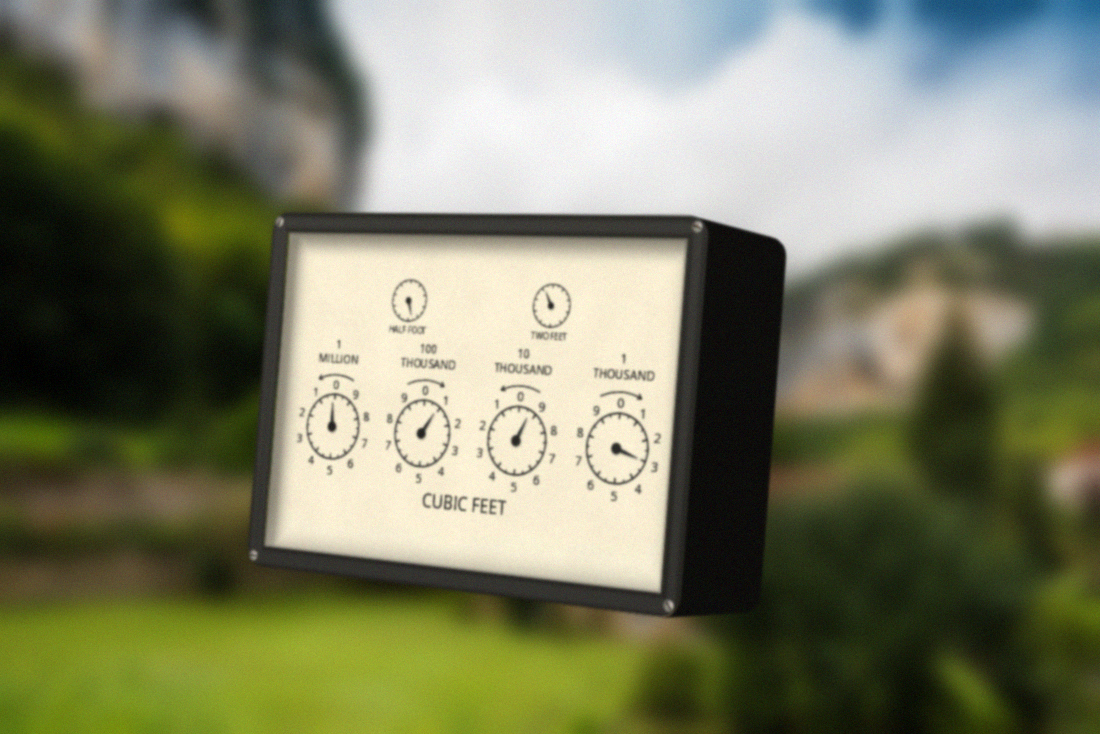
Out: ft³ 9300
